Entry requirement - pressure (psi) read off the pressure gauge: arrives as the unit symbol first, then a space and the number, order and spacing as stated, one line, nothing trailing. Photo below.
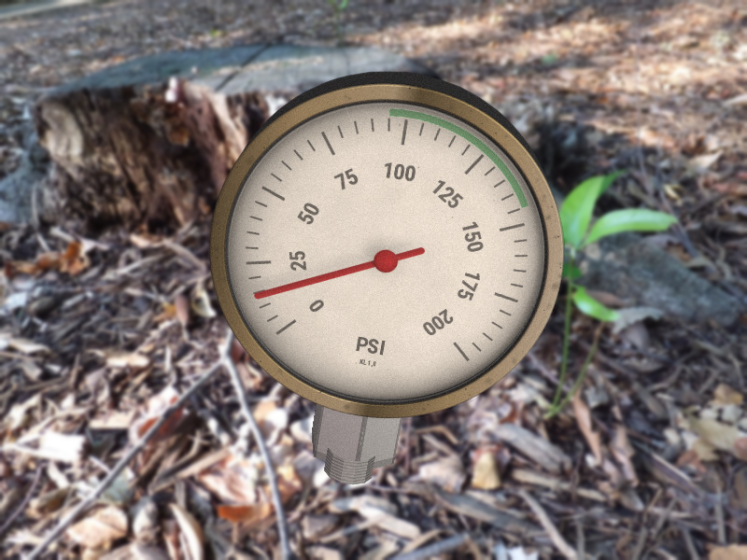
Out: psi 15
